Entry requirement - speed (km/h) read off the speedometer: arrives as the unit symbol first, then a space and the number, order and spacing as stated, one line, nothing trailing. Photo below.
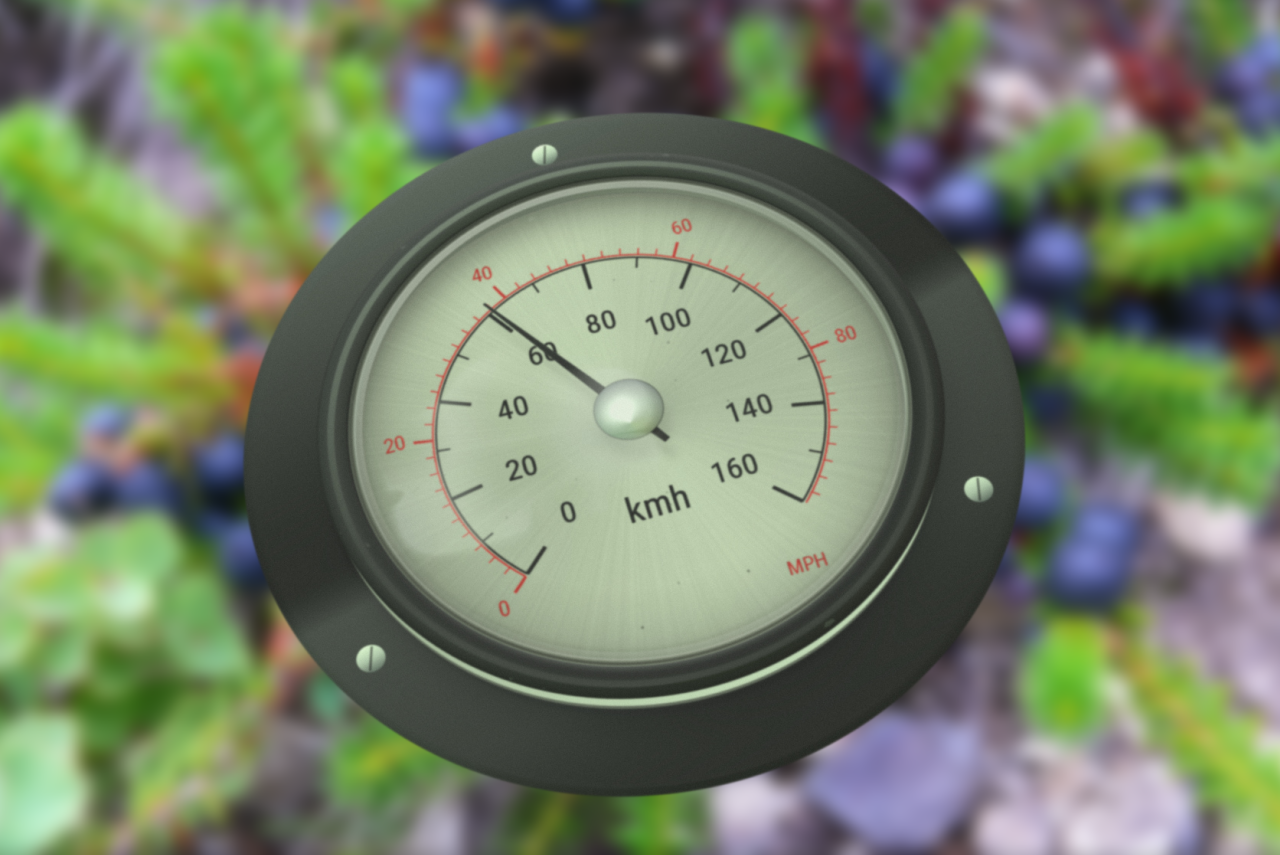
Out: km/h 60
